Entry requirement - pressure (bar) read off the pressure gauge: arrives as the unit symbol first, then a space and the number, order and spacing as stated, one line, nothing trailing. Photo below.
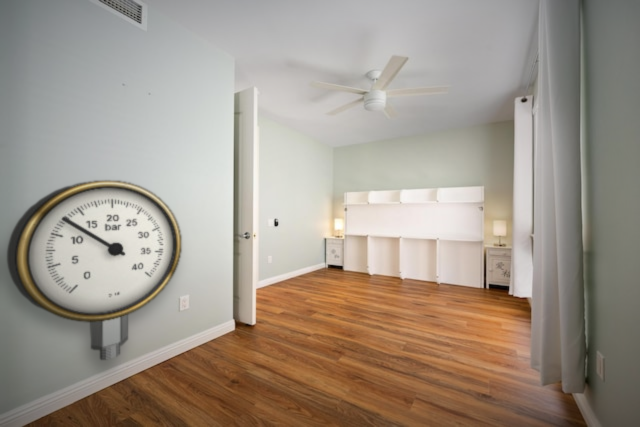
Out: bar 12.5
